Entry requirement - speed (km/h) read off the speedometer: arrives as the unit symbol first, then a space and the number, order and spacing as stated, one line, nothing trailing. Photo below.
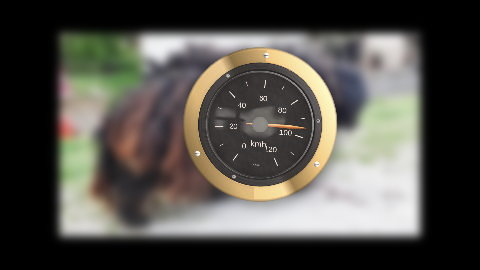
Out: km/h 95
